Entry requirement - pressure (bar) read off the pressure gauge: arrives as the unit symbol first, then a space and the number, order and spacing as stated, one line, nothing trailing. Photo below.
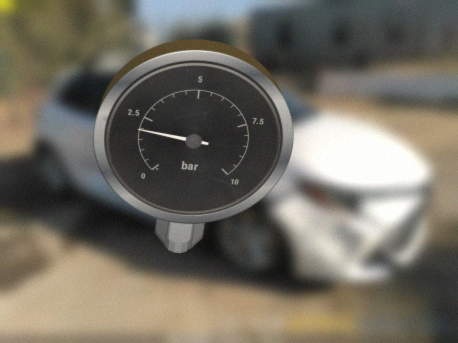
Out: bar 2
